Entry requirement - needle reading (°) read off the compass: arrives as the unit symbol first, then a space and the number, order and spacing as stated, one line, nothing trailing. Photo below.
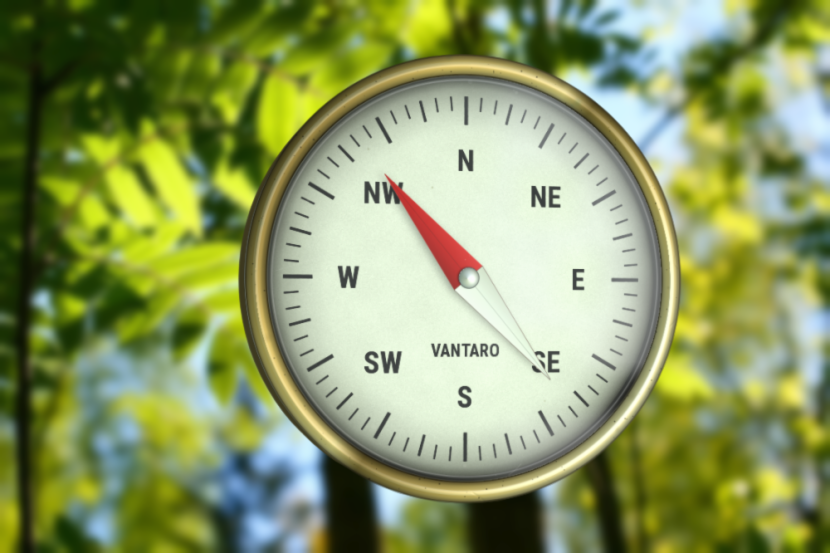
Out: ° 320
